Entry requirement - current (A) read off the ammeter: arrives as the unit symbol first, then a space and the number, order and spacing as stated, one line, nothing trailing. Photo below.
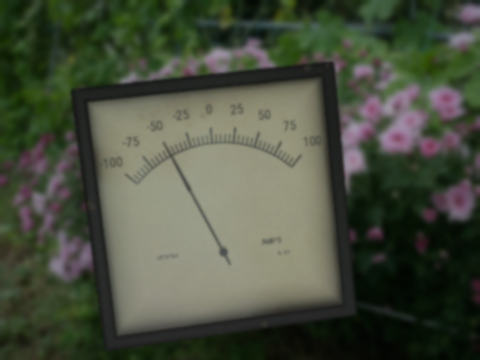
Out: A -50
